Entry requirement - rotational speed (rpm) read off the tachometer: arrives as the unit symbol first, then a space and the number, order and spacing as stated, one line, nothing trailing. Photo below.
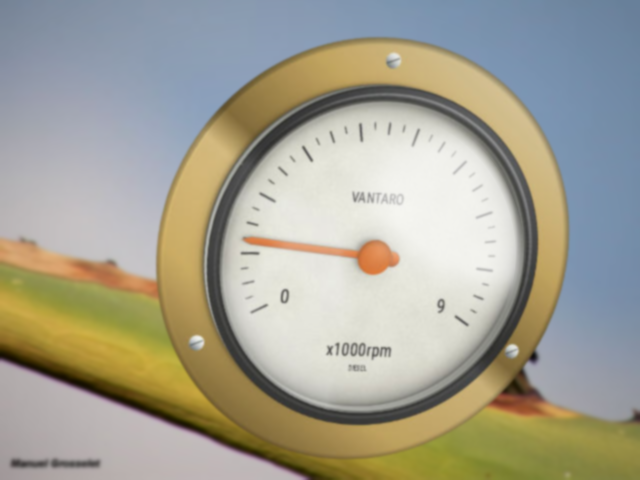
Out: rpm 1250
